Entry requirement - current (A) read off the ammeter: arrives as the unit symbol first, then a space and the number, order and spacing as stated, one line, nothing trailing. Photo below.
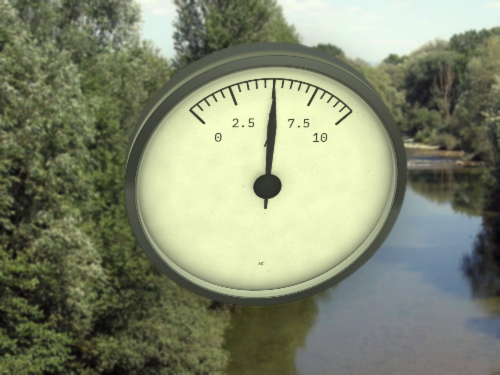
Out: A 5
